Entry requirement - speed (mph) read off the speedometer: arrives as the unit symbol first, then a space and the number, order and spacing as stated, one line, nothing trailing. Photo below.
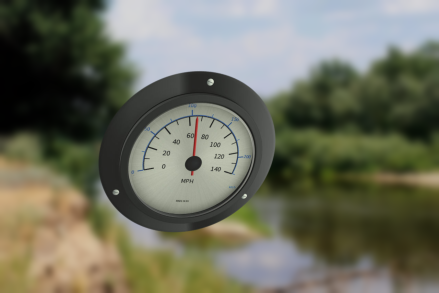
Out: mph 65
